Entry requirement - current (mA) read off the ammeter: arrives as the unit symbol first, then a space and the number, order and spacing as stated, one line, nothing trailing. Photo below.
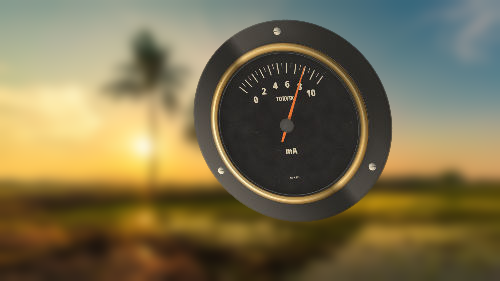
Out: mA 8
